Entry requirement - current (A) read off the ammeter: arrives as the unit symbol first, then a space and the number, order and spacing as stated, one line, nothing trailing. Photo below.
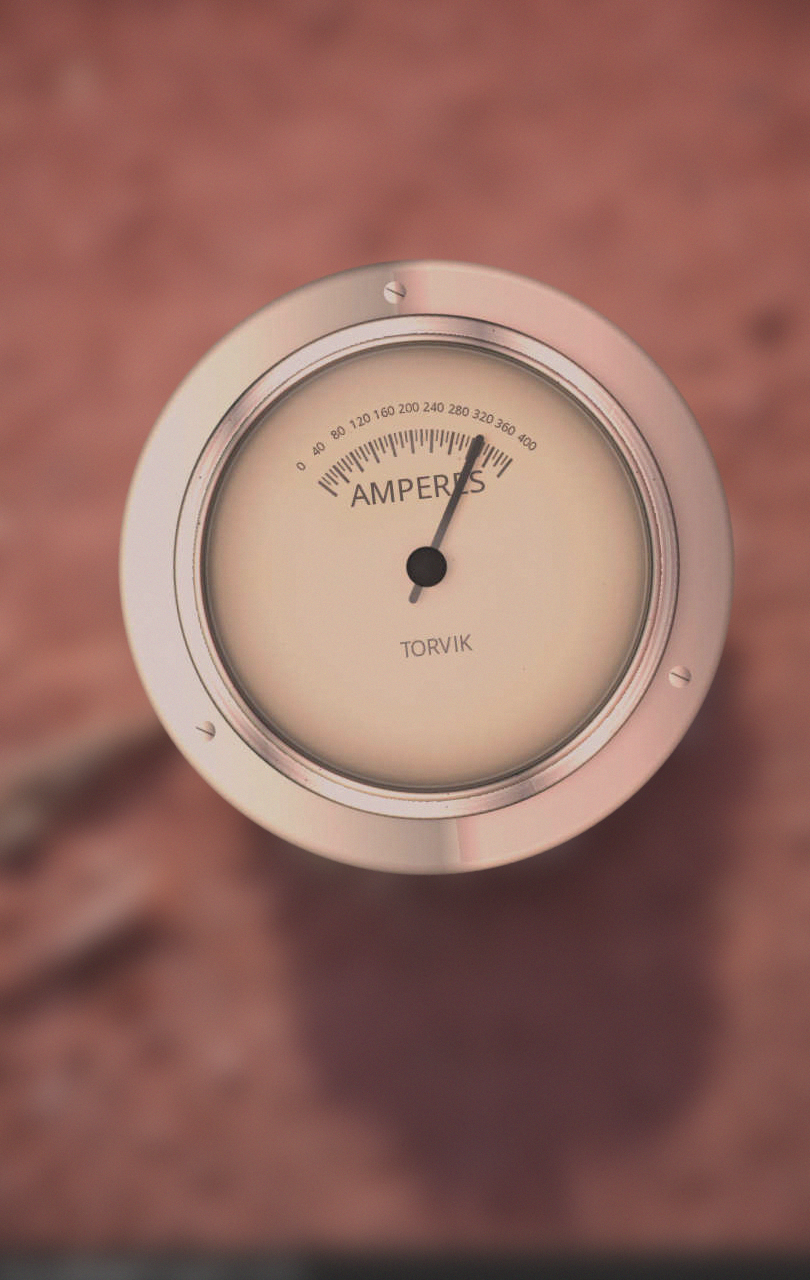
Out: A 330
